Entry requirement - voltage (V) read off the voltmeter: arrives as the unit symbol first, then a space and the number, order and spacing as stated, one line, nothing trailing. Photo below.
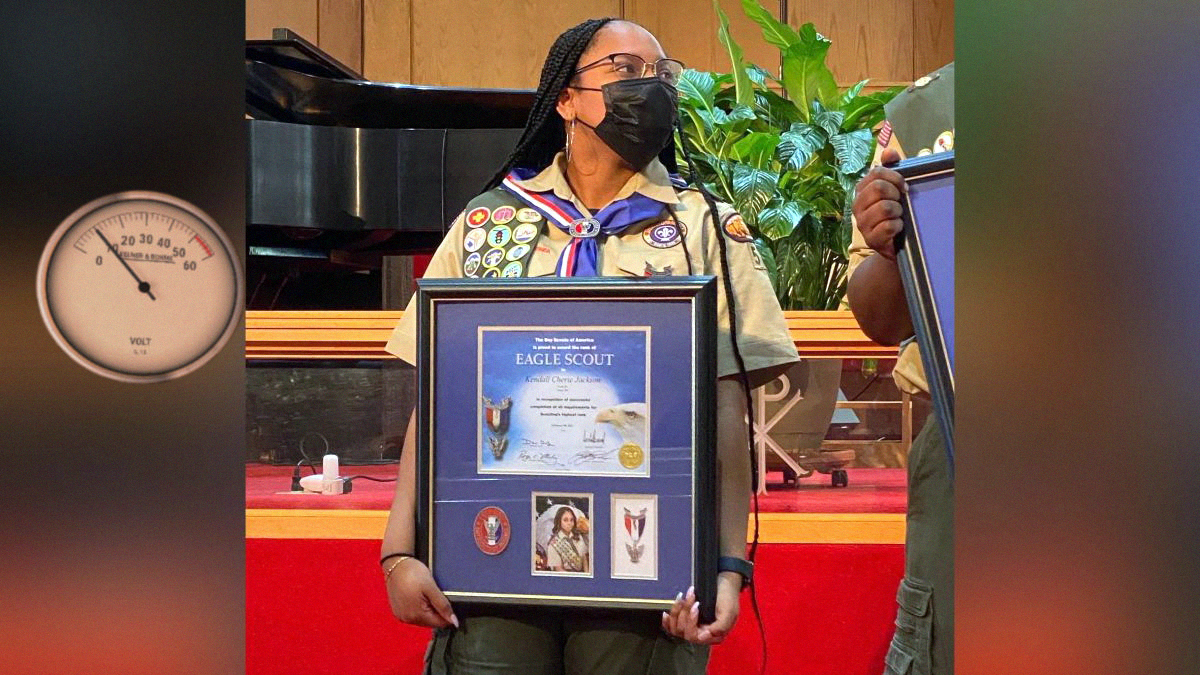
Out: V 10
